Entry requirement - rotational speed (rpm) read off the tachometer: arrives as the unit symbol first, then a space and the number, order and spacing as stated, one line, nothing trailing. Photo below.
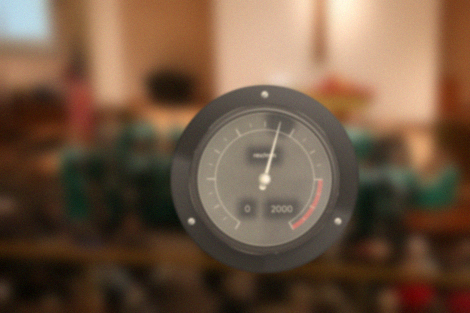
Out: rpm 1100
